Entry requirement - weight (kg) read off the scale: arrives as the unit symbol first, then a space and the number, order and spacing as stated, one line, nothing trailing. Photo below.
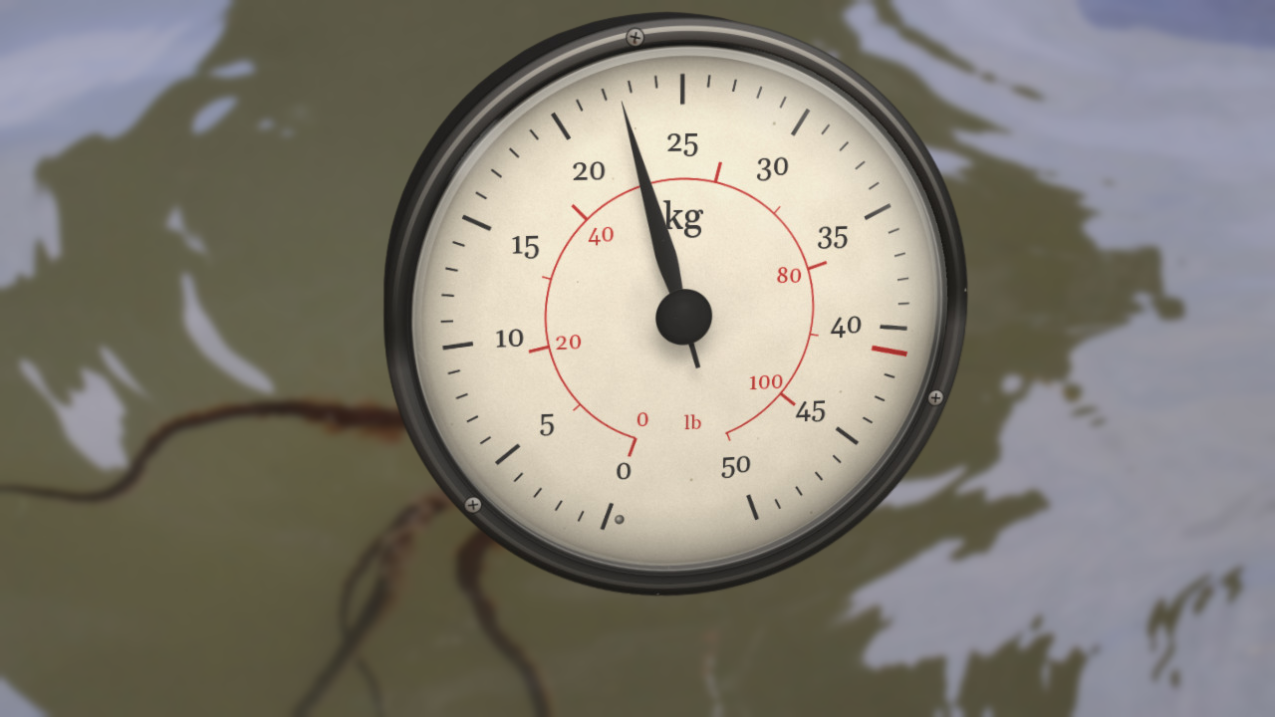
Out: kg 22.5
